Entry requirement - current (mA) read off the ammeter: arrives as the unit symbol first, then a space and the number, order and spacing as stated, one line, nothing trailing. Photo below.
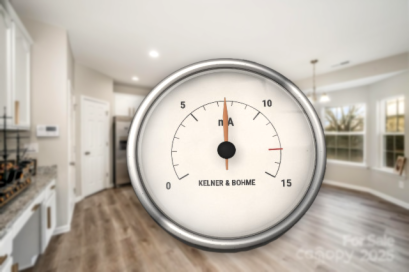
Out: mA 7.5
